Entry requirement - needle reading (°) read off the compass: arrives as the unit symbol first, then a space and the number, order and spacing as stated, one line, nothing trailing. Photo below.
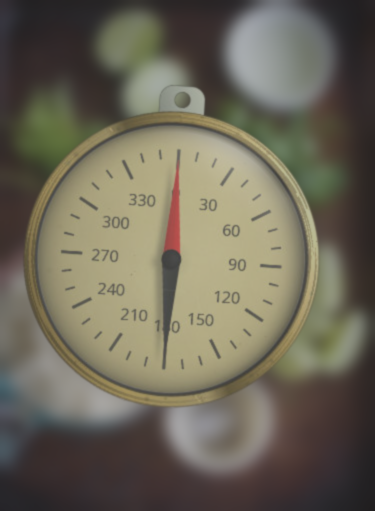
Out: ° 0
